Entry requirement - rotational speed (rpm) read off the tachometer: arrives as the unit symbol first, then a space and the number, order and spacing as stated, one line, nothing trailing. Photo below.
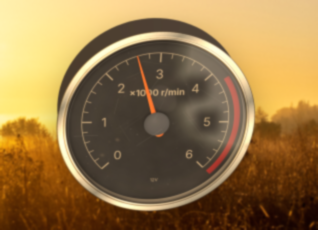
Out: rpm 2600
